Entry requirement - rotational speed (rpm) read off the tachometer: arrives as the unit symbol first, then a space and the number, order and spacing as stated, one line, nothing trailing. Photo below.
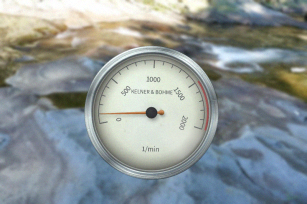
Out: rpm 100
